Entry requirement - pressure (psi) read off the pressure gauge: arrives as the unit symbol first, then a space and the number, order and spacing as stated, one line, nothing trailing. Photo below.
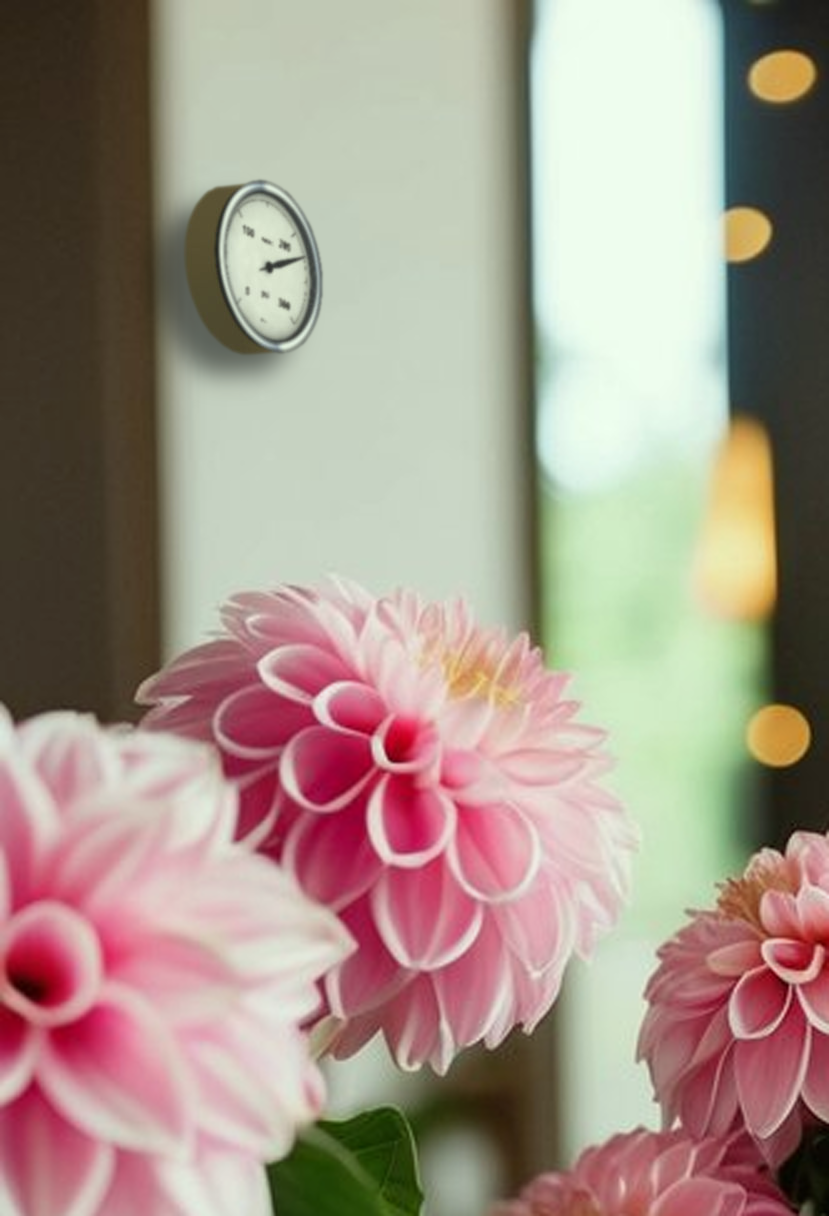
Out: psi 225
